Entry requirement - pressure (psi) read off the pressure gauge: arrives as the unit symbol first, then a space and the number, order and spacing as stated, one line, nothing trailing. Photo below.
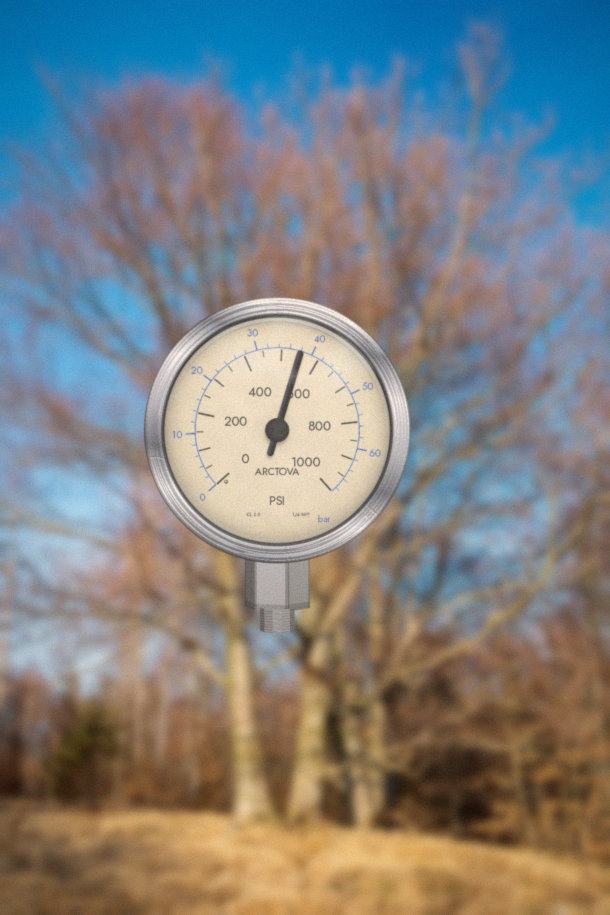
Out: psi 550
